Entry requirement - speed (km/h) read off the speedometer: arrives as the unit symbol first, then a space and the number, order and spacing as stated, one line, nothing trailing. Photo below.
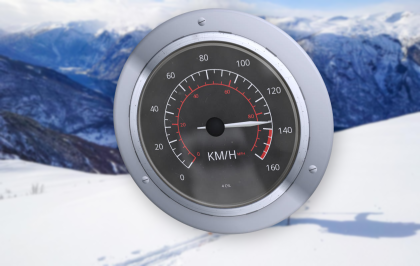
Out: km/h 135
